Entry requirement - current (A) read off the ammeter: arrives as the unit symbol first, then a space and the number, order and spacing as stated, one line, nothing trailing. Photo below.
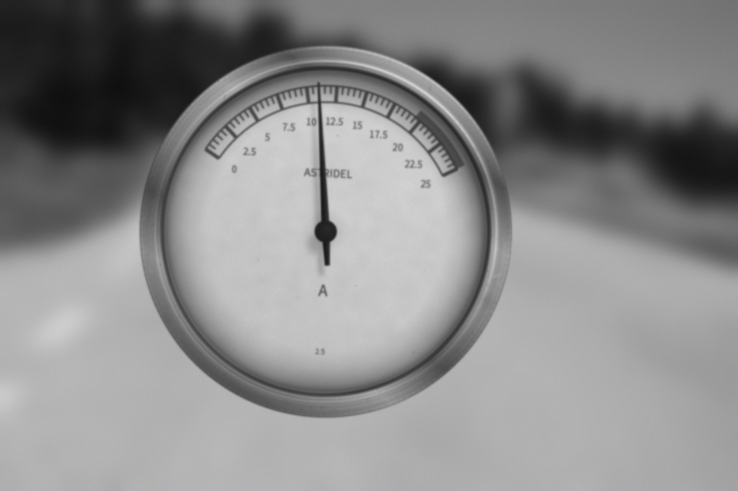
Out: A 11
